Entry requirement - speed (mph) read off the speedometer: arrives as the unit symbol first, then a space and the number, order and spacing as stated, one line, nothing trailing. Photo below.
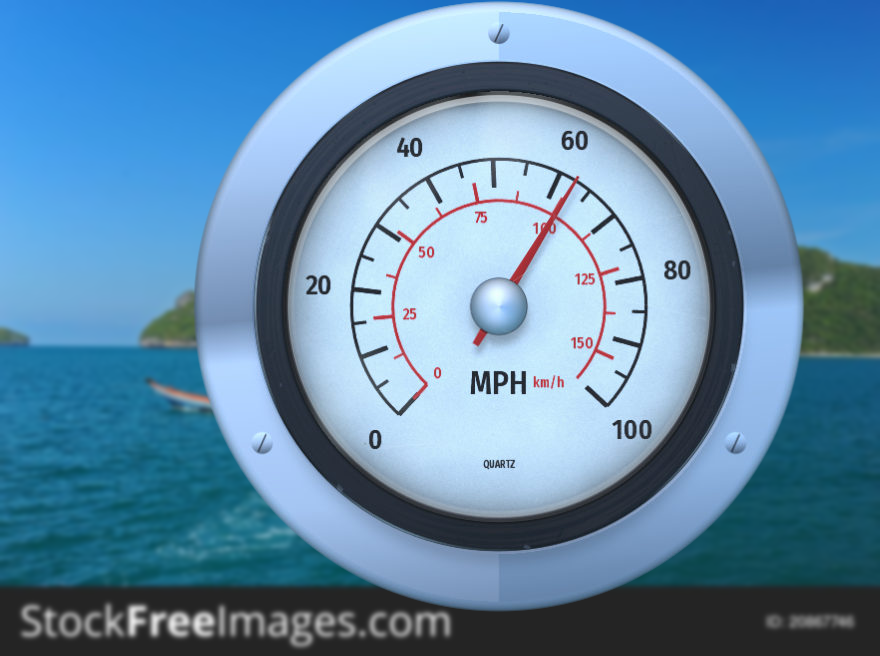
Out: mph 62.5
